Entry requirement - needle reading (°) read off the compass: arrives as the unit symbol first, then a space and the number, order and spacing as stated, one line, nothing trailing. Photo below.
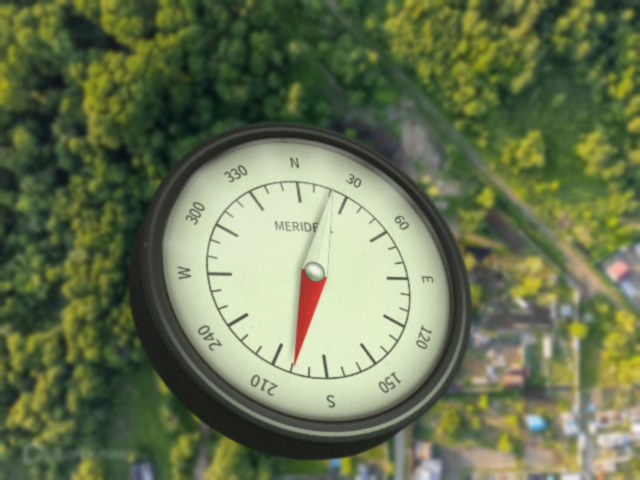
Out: ° 200
